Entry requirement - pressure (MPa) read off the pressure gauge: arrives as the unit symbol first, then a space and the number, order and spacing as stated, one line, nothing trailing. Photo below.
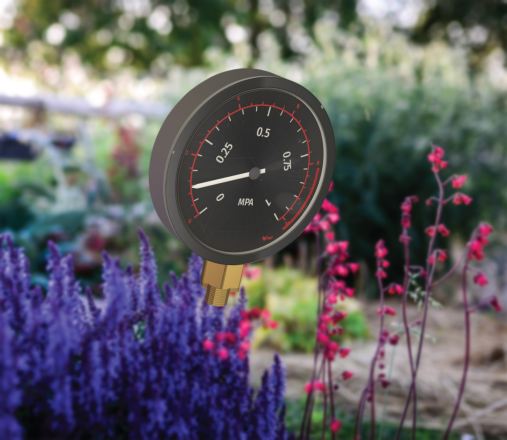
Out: MPa 0.1
